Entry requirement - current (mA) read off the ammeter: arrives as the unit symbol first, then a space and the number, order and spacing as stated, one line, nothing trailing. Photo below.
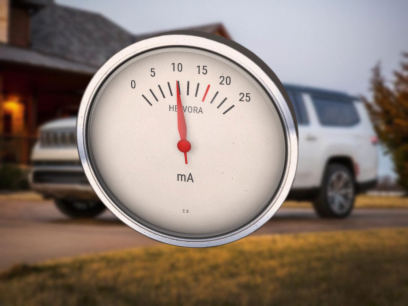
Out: mA 10
